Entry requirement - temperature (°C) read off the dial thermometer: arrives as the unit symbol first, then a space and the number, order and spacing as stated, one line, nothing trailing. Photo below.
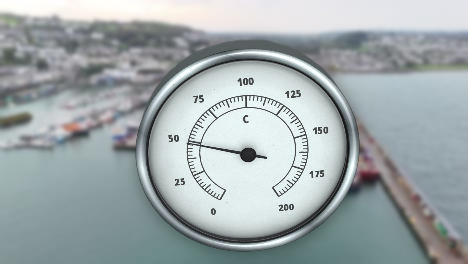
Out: °C 50
